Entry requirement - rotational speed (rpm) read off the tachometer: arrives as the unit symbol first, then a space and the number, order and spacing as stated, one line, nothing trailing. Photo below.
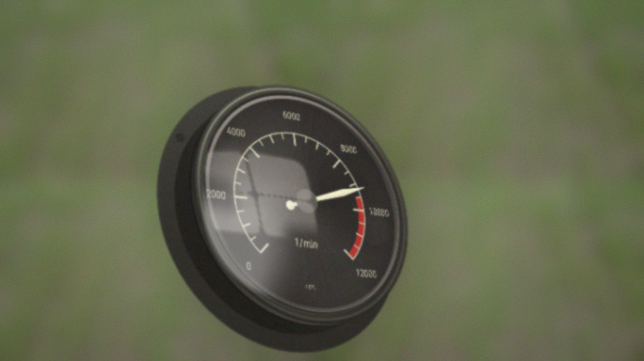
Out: rpm 9250
